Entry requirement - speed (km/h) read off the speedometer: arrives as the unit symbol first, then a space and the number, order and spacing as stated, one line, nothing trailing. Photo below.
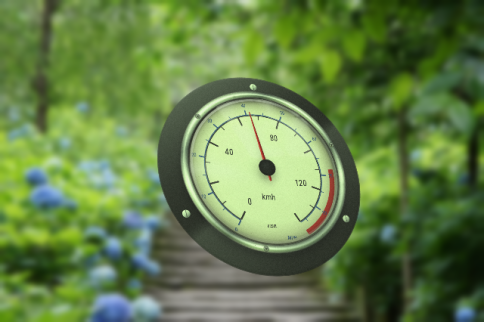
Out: km/h 65
